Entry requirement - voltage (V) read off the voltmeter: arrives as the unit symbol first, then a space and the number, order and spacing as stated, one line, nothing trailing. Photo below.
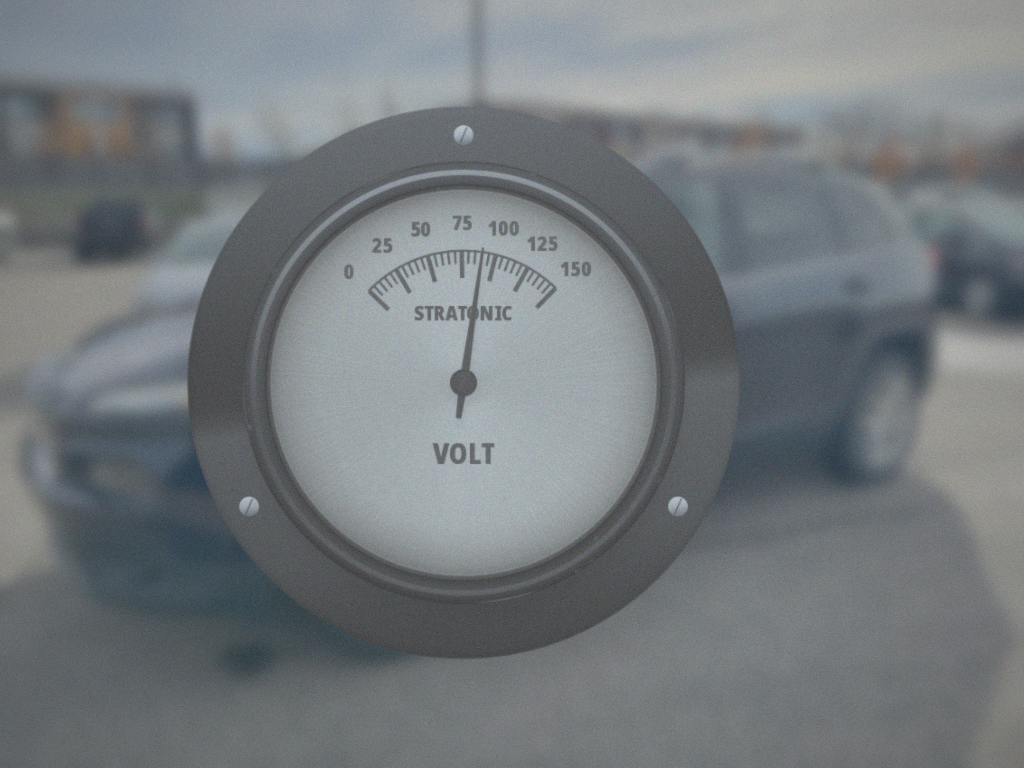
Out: V 90
